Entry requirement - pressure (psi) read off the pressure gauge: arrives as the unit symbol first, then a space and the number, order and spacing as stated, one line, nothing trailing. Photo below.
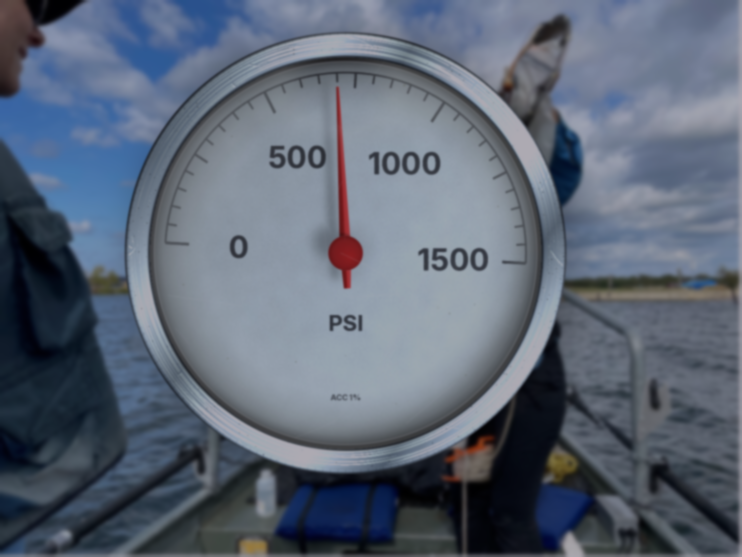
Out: psi 700
